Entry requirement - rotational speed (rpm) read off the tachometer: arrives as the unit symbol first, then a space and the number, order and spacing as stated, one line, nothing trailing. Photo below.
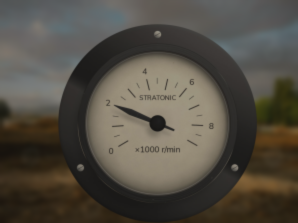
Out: rpm 2000
